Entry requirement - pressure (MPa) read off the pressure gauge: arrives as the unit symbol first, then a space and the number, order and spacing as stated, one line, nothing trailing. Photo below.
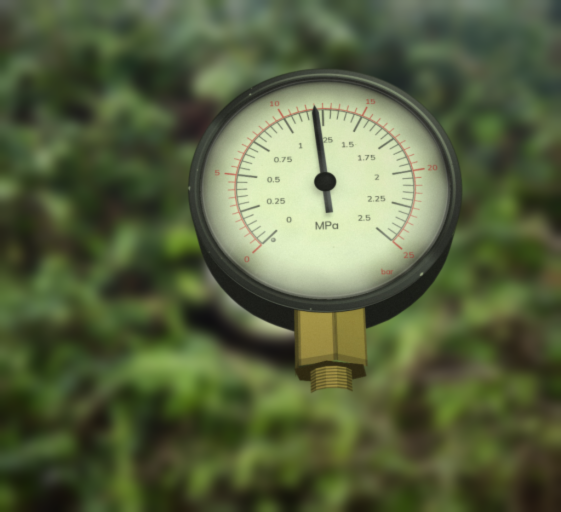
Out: MPa 1.2
